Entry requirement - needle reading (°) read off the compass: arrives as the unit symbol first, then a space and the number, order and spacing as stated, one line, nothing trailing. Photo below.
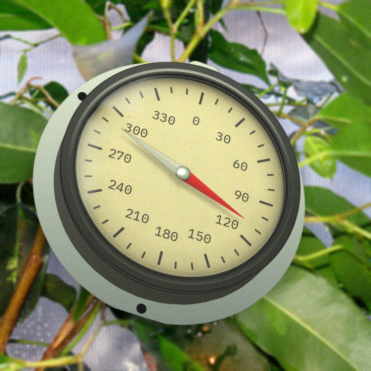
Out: ° 110
